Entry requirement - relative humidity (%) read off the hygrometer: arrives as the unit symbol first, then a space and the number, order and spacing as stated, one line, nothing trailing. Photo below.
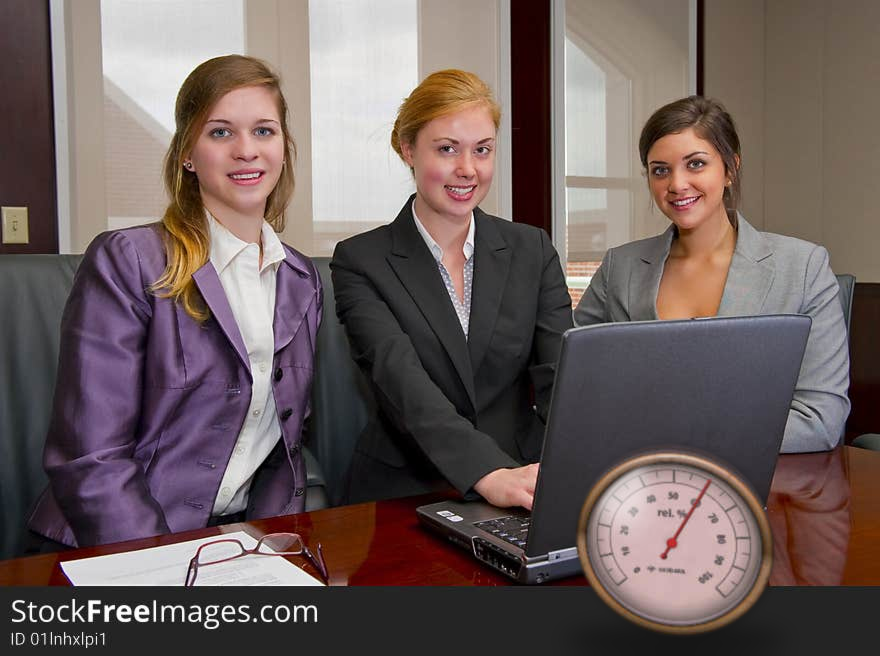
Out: % 60
